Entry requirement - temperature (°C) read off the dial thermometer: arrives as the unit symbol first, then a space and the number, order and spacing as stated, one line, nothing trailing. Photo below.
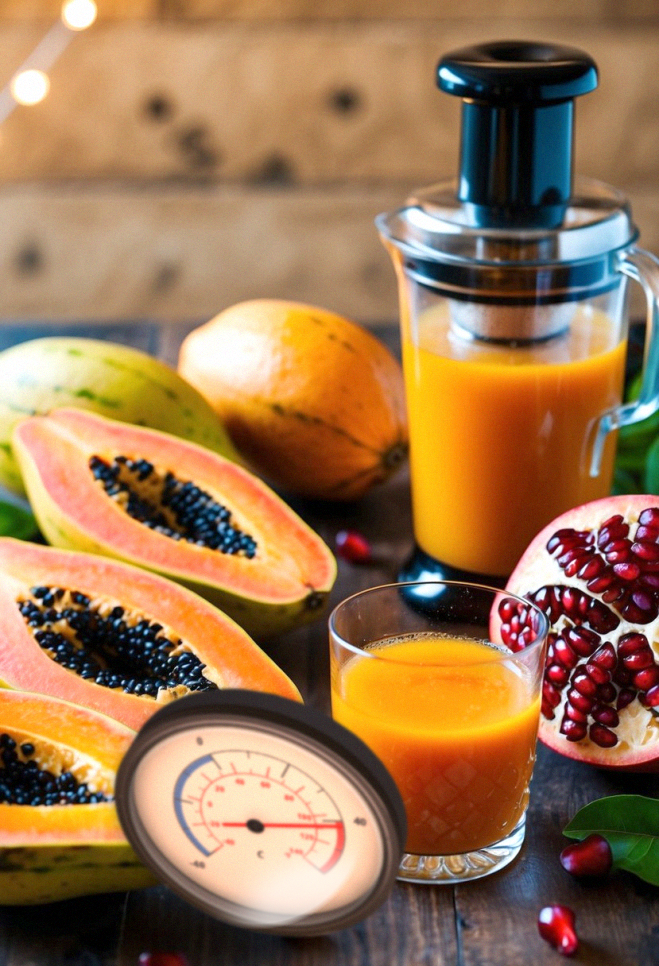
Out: °C 40
